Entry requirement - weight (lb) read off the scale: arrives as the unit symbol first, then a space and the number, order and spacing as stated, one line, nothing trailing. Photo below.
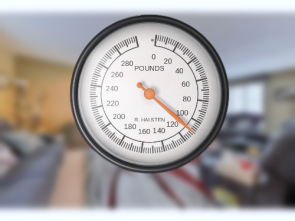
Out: lb 110
